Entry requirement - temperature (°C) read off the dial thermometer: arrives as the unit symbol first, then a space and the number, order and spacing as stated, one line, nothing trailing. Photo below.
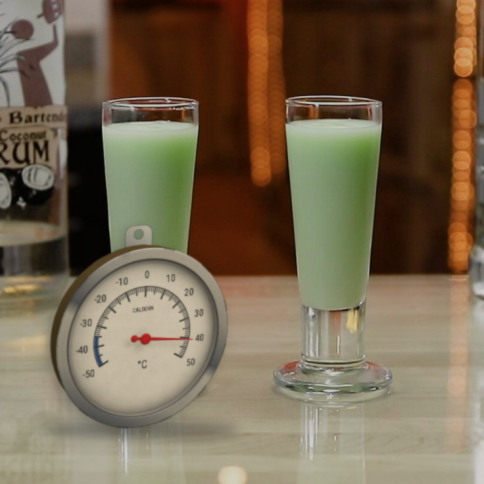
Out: °C 40
